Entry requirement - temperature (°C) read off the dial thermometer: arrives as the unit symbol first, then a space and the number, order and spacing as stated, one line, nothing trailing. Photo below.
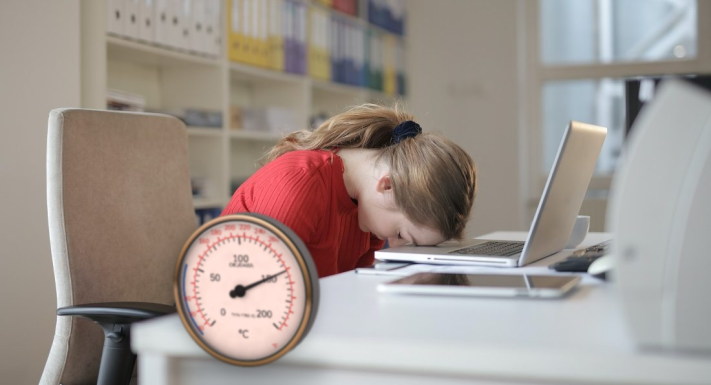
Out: °C 150
